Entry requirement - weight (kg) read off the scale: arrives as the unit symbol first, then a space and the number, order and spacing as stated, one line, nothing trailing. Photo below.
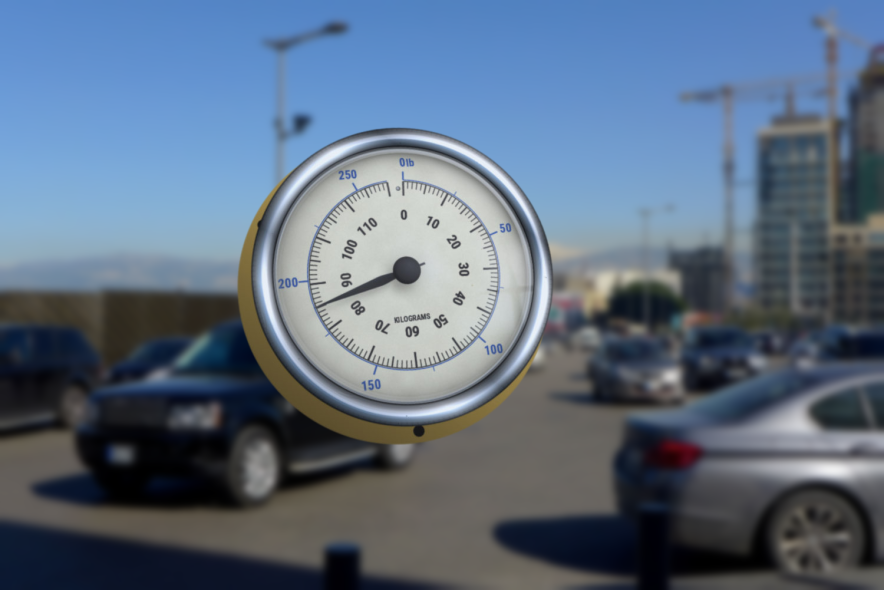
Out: kg 85
